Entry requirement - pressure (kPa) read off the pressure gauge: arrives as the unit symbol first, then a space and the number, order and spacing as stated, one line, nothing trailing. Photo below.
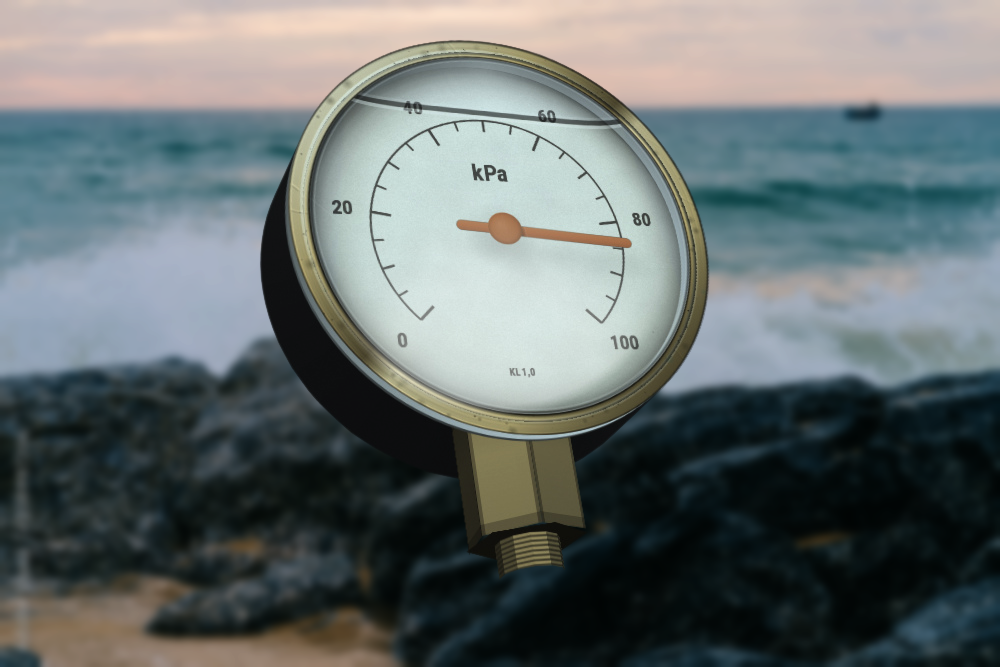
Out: kPa 85
